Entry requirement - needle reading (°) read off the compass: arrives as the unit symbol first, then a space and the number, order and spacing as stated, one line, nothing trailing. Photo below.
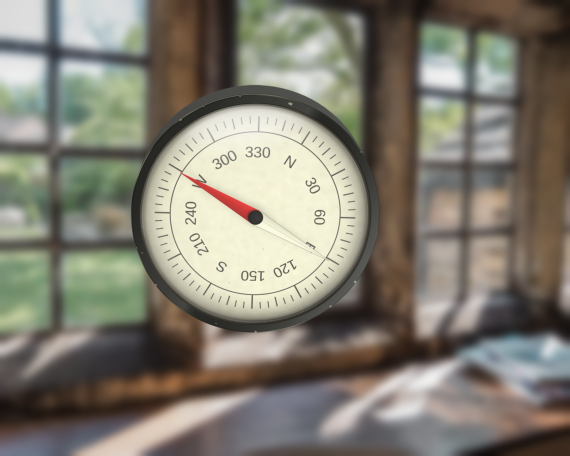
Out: ° 270
